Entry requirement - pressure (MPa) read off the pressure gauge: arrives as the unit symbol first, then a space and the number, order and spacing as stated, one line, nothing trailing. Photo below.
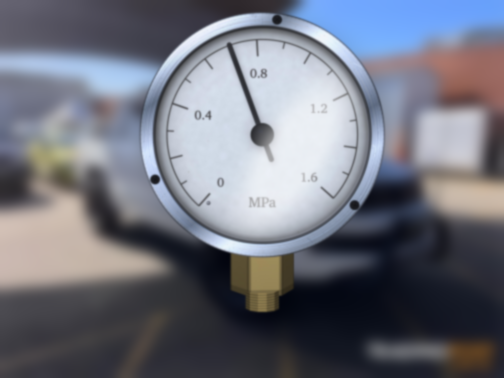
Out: MPa 0.7
